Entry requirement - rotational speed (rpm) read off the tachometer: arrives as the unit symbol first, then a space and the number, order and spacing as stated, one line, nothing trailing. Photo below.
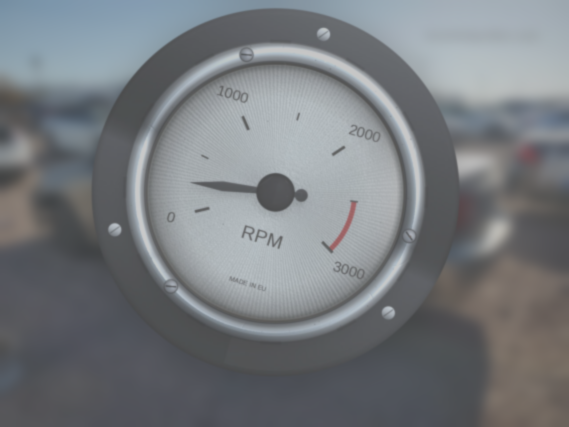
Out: rpm 250
